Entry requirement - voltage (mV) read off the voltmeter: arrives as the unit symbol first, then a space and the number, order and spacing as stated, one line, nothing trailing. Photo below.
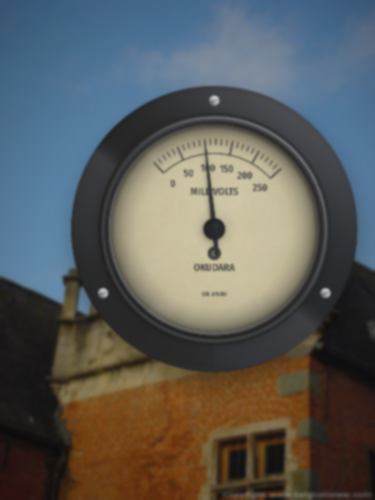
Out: mV 100
